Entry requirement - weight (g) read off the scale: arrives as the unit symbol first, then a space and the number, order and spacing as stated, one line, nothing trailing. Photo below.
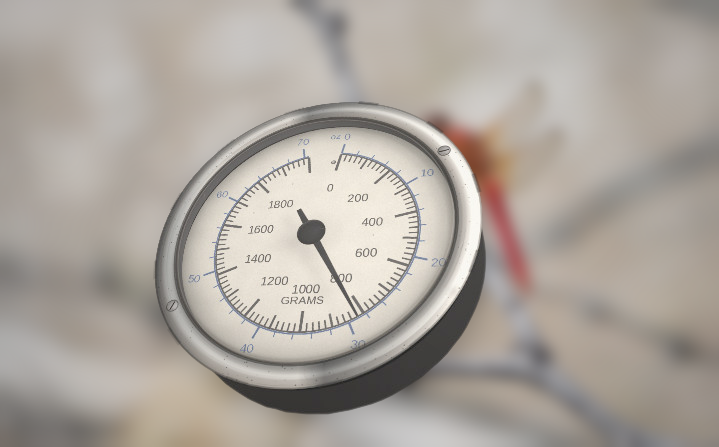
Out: g 820
